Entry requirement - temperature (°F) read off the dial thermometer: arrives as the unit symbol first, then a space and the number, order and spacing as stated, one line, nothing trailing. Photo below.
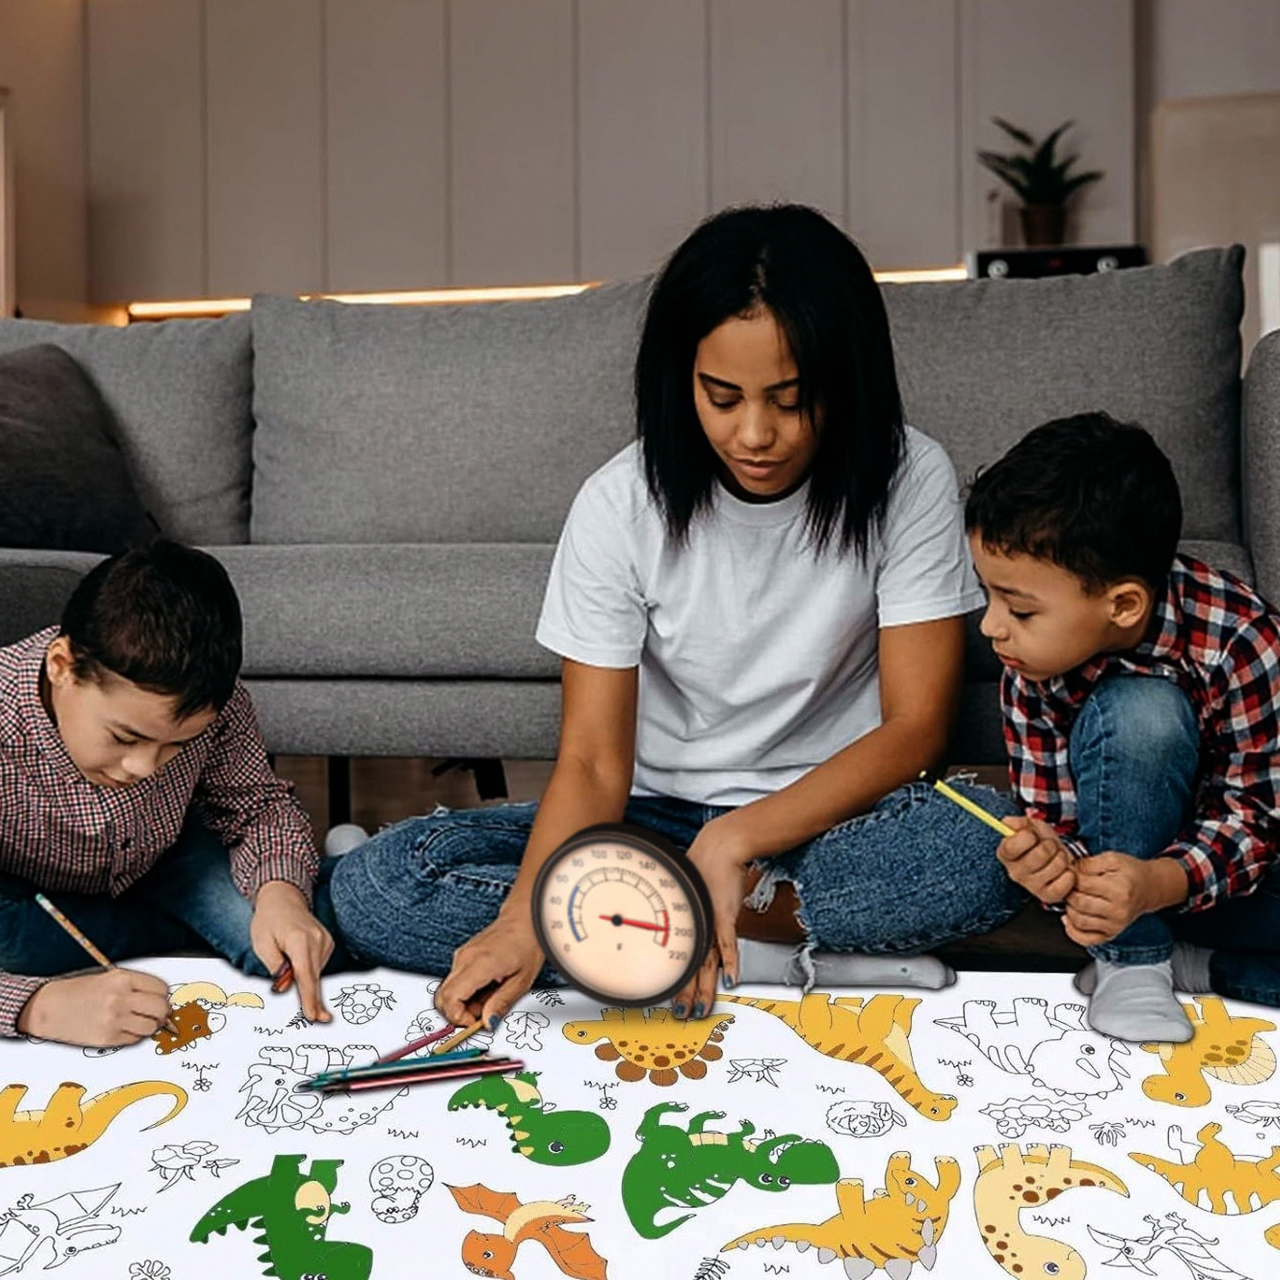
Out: °F 200
